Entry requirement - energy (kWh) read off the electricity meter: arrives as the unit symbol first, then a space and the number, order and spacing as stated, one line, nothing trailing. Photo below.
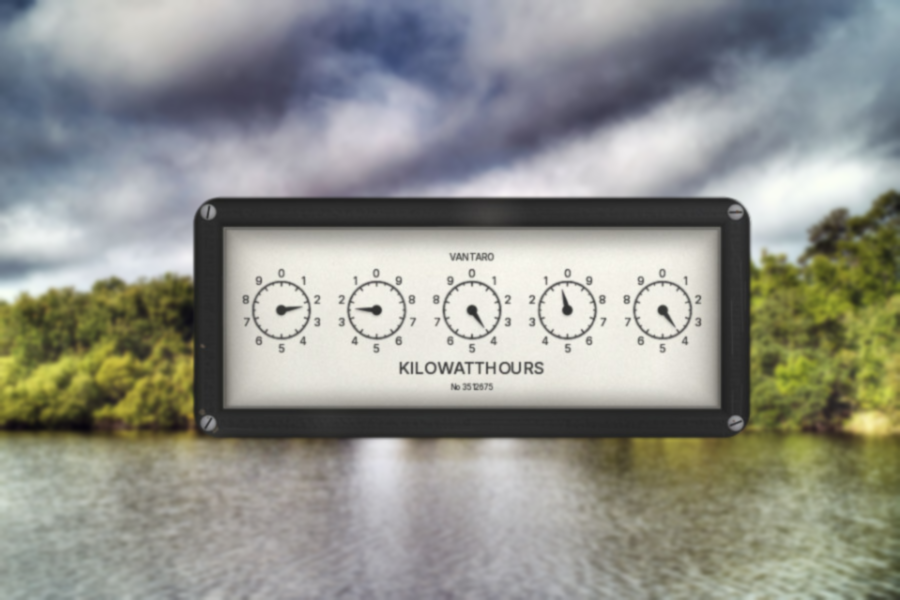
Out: kWh 22404
